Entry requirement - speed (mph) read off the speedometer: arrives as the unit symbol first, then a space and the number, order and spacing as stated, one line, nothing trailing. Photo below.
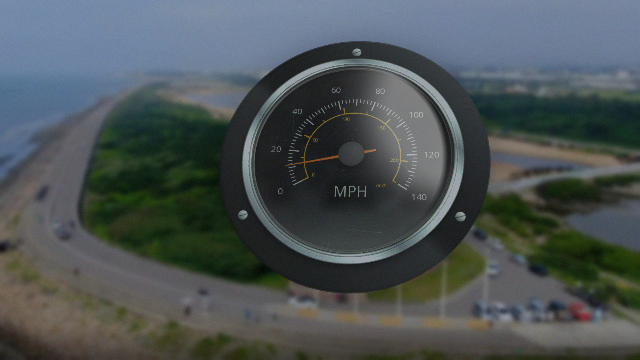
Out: mph 10
